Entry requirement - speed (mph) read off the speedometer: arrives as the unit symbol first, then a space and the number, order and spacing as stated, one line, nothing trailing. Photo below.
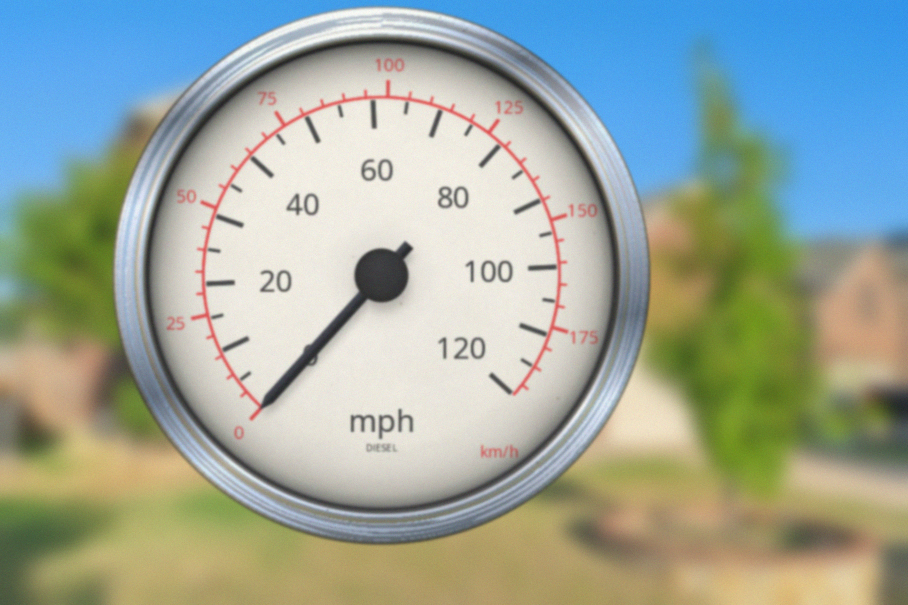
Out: mph 0
